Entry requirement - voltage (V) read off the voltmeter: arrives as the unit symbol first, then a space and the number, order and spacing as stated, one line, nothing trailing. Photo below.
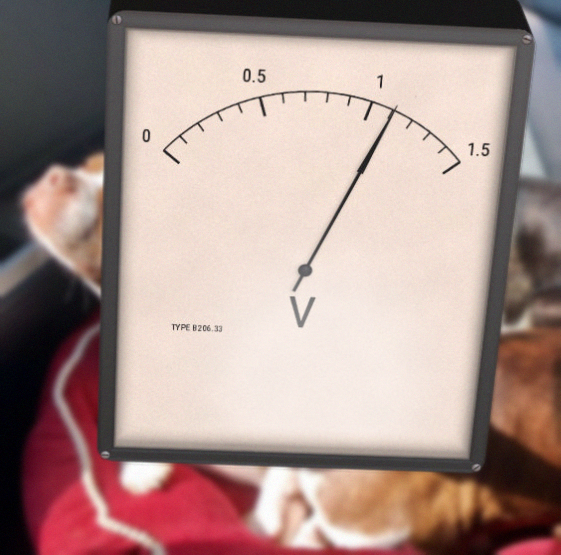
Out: V 1.1
